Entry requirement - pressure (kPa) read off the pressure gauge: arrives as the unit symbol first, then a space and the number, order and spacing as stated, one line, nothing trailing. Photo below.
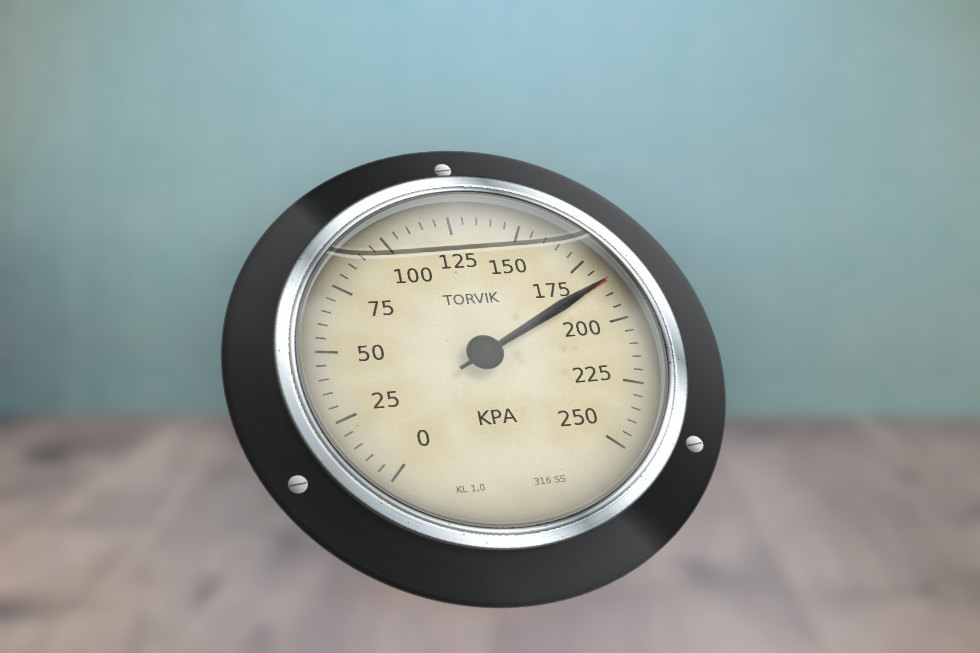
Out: kPa 185
